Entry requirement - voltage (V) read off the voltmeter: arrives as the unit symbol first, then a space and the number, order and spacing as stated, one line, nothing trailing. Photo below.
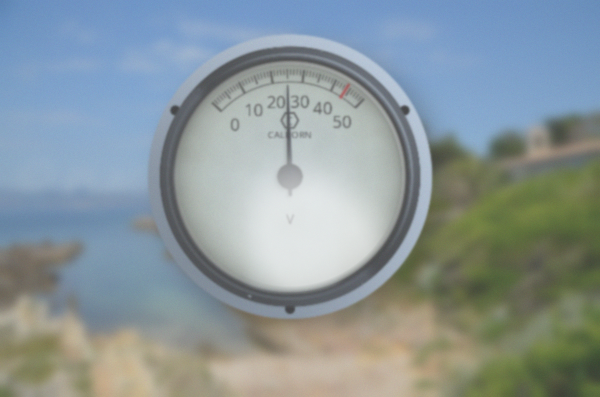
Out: V 25
